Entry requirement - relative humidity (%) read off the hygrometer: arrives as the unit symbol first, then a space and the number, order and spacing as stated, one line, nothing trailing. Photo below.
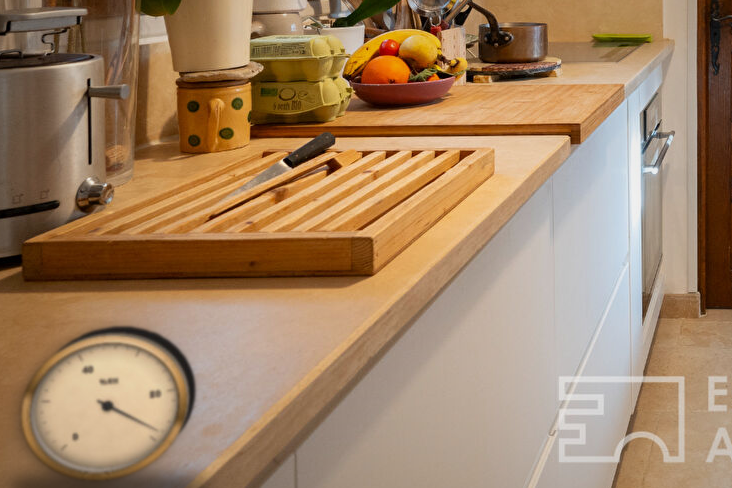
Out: % 96
